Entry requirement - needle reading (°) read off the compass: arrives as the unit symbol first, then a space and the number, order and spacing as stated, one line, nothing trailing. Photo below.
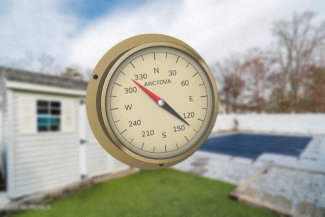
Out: ° 315
